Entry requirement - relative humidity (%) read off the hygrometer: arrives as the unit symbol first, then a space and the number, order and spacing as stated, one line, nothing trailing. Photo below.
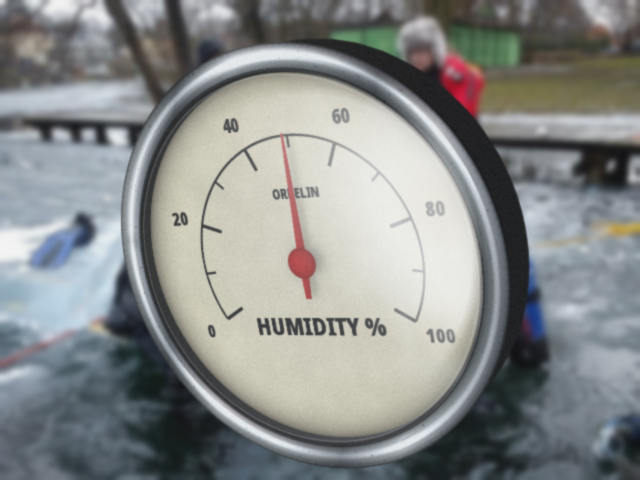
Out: % 50
